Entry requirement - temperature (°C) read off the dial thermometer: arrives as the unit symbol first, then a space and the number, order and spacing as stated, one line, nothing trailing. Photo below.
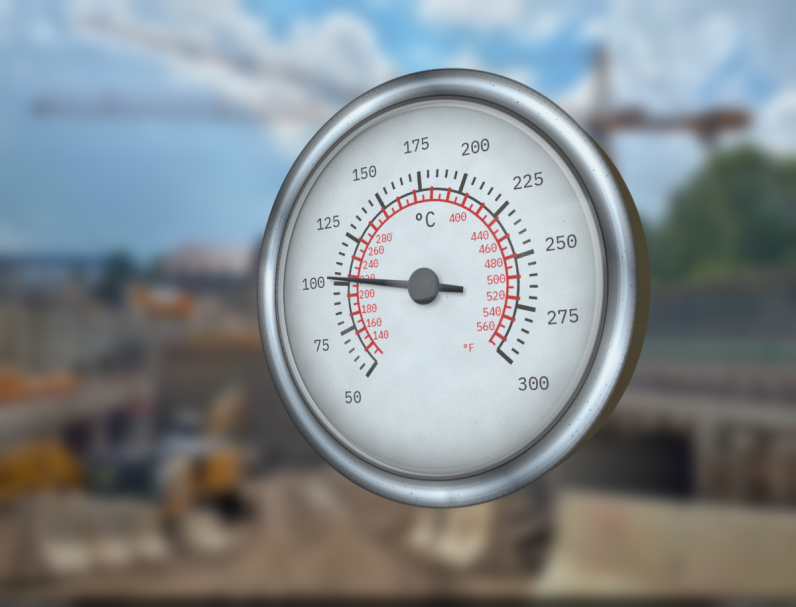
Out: °C 102.5
